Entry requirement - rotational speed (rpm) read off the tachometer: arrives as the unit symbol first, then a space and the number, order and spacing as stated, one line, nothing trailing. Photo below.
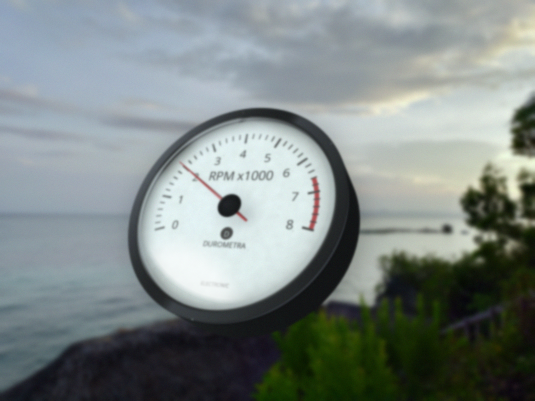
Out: rpm 2000
